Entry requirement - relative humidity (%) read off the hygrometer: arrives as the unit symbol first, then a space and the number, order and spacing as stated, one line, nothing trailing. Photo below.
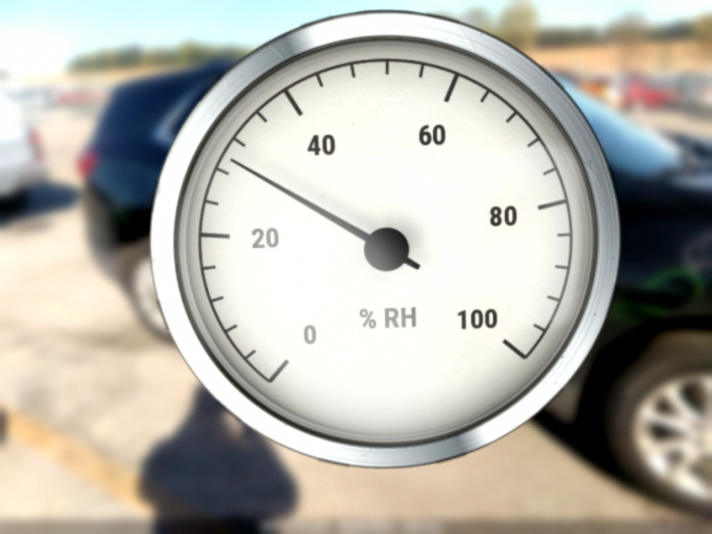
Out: % 30
